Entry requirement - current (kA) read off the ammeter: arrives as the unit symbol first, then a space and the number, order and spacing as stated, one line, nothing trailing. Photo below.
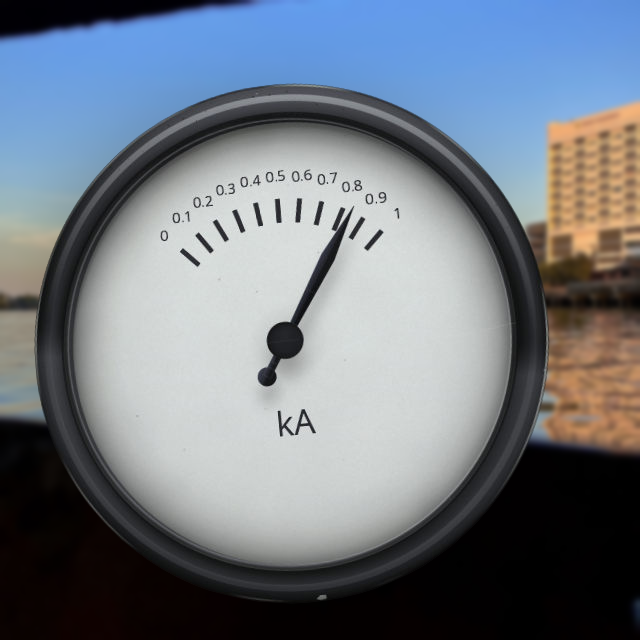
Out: kA 0.85
